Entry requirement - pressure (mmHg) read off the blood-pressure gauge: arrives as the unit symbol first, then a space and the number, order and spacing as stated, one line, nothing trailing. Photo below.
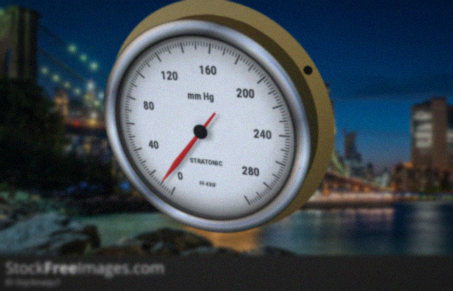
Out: mmHg 10
